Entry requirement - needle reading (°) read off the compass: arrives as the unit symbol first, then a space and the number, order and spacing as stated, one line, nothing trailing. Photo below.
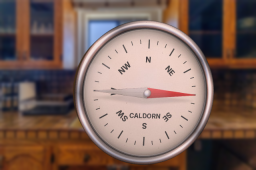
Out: ° 90
